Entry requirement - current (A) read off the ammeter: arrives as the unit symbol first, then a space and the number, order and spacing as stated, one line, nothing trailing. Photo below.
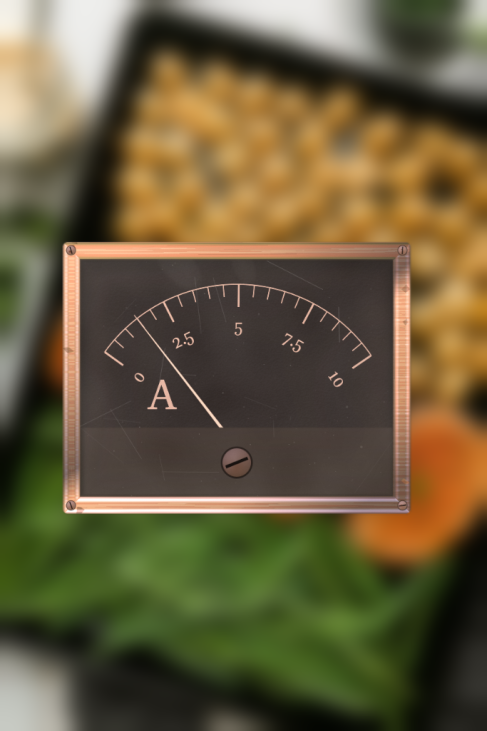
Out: A 1.5
